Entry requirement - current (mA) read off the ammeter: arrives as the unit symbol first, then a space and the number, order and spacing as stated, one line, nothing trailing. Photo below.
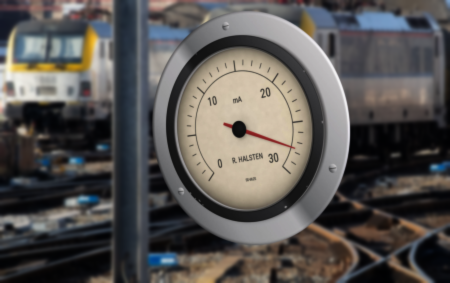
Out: mA 27.5
